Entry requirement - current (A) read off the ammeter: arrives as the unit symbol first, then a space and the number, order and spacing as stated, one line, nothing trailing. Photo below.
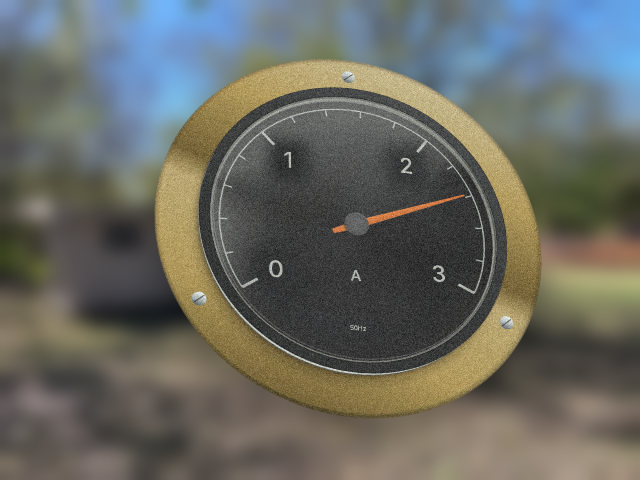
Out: A 2.4
